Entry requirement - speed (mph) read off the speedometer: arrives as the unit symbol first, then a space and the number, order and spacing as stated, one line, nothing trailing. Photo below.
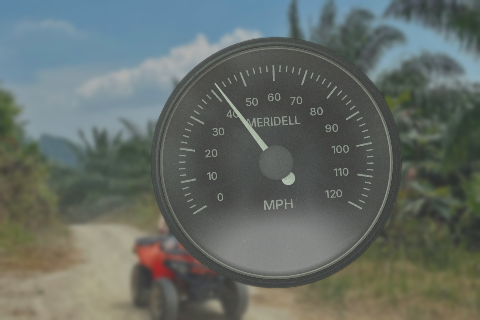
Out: mph 42
